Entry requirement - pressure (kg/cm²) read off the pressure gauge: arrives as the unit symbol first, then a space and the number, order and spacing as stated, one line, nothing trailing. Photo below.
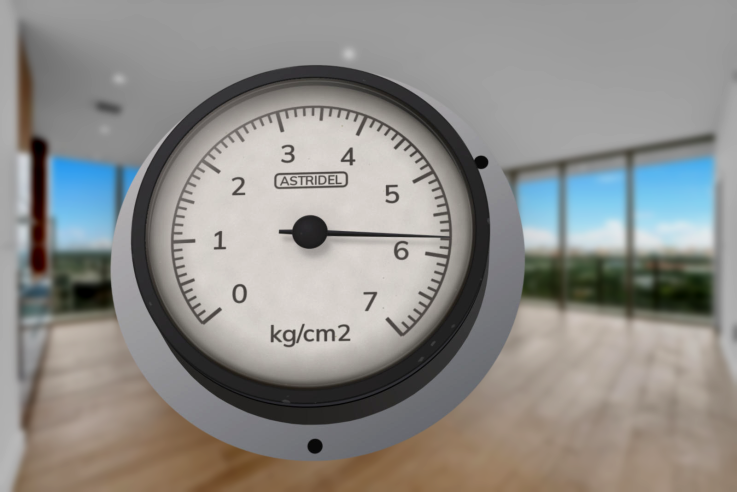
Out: kg/cm² 5.8
